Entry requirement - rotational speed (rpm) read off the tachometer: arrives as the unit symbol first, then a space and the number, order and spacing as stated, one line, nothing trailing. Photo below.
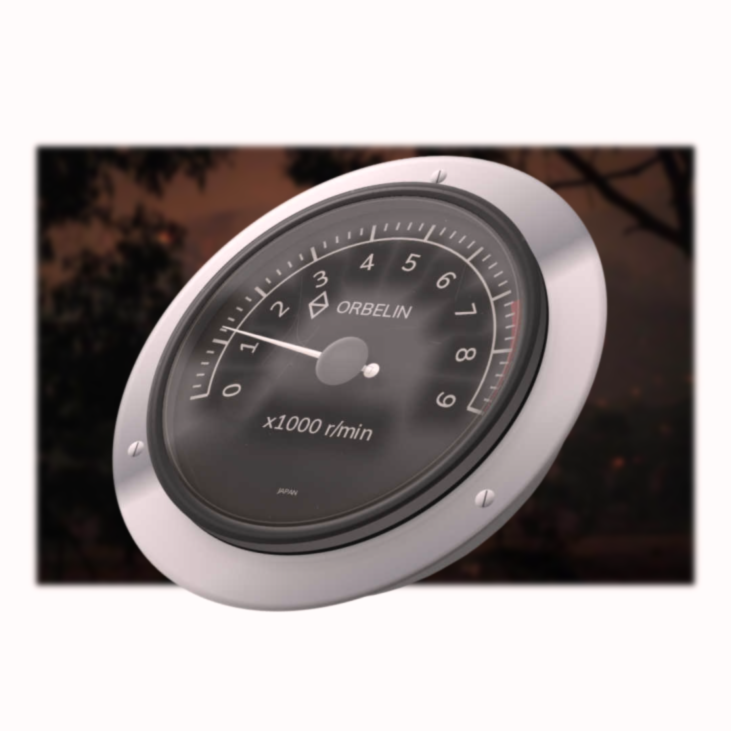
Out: rpm 1200
